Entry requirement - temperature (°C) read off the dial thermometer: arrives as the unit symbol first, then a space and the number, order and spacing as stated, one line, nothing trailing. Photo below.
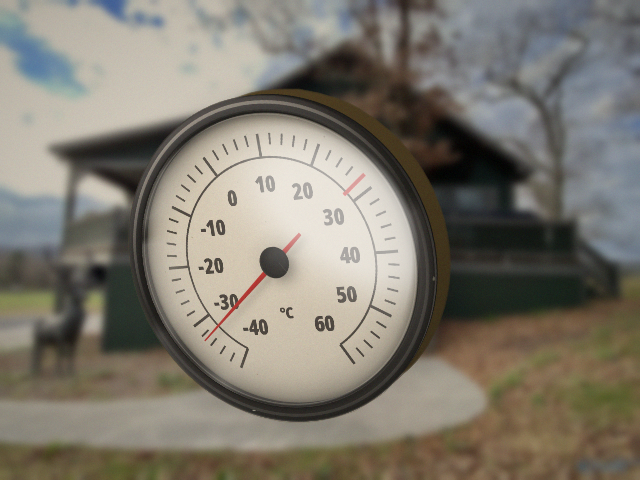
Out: °C -33
